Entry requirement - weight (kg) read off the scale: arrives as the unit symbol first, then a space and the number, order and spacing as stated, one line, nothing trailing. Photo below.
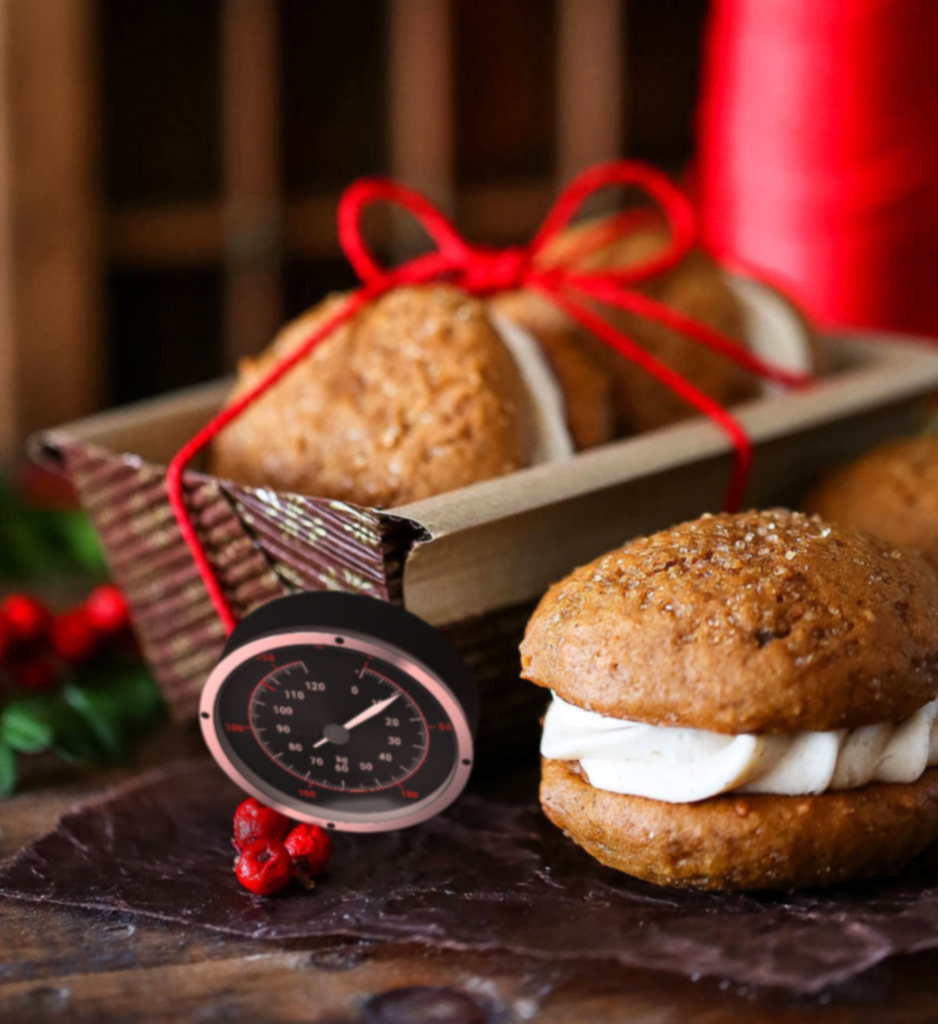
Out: kg 10
